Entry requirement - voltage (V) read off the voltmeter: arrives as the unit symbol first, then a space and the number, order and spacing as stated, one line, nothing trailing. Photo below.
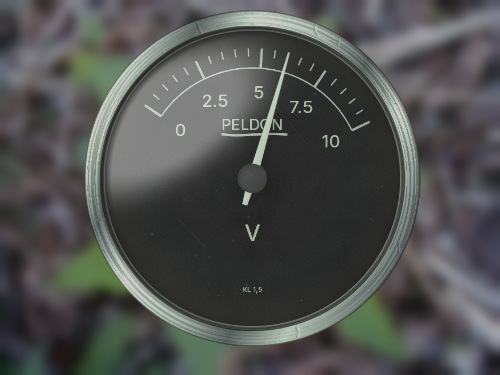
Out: V 6
